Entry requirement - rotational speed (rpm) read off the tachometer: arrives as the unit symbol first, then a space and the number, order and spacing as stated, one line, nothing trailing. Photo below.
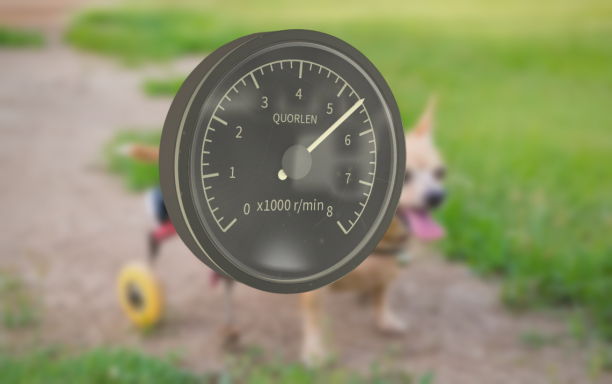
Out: rpm 5400
